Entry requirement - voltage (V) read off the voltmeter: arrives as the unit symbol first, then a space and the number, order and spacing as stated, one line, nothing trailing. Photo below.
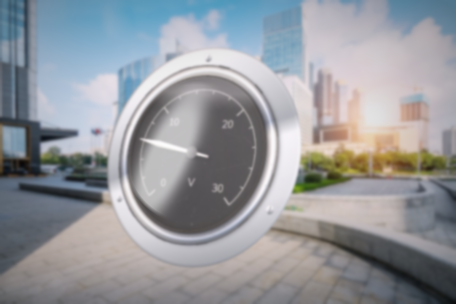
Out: V 6
